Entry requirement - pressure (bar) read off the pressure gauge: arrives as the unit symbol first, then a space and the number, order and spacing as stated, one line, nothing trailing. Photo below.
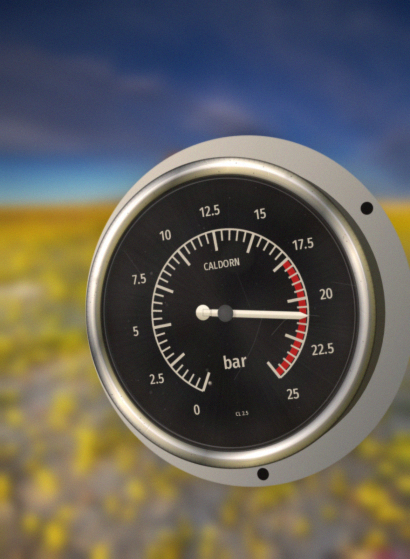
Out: bar 21
